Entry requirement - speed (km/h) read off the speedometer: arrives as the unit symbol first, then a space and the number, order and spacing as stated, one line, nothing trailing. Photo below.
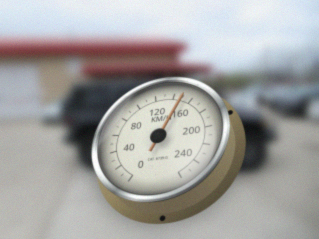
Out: km/h 150
